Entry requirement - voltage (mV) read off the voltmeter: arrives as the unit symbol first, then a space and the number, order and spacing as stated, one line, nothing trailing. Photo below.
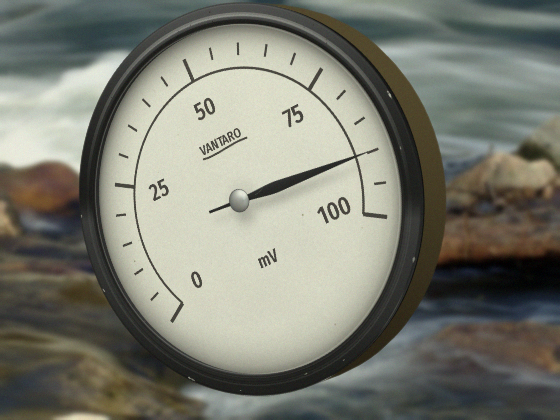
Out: mV 90
